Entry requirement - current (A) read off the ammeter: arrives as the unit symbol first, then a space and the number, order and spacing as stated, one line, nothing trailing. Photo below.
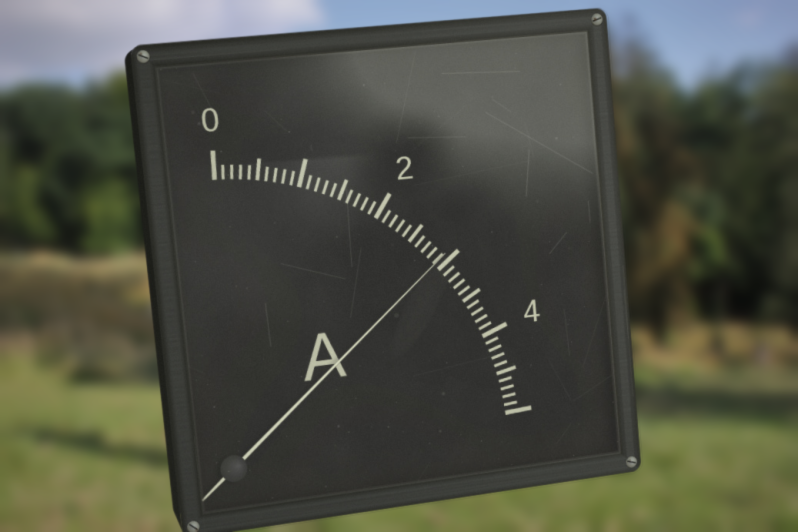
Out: A 2.9
